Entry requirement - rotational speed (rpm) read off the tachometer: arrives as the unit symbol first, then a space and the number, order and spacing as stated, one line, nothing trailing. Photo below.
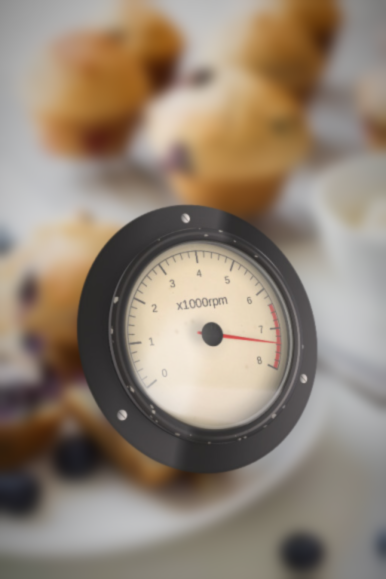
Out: rpm 7400
